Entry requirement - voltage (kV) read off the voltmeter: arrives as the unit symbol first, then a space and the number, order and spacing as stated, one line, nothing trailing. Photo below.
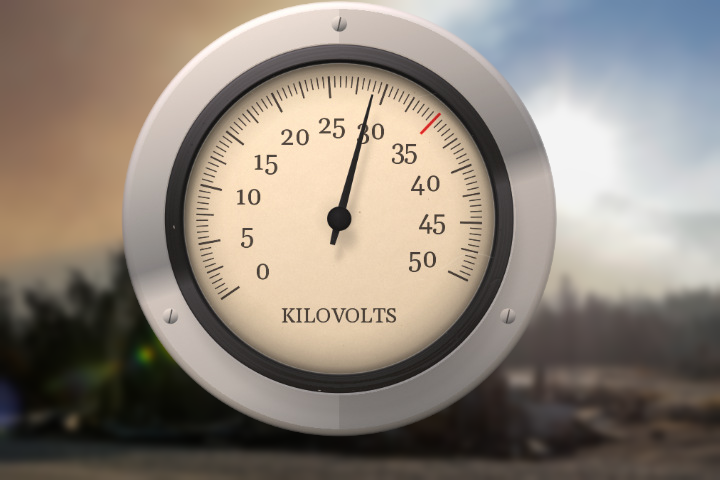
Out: kV 29
